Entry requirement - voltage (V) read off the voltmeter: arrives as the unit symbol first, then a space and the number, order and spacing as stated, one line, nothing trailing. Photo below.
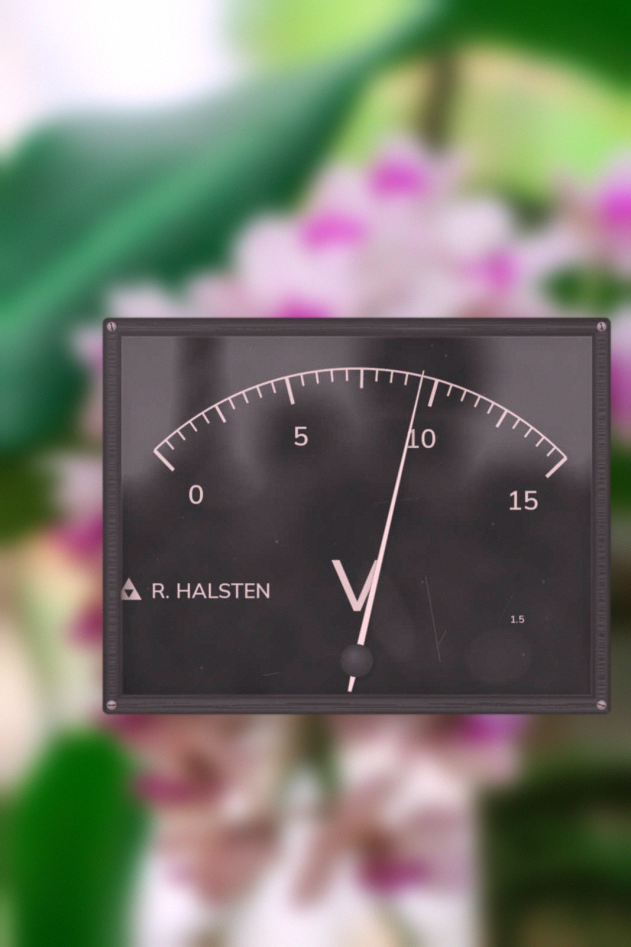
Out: V 9.5
